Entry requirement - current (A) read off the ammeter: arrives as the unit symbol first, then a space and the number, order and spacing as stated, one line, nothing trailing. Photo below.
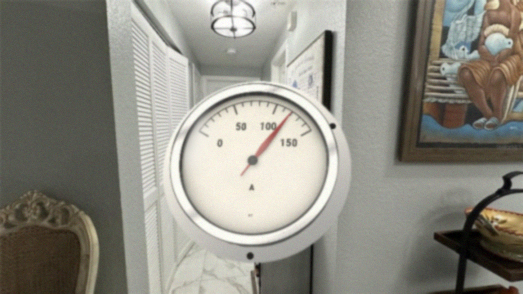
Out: A 120
